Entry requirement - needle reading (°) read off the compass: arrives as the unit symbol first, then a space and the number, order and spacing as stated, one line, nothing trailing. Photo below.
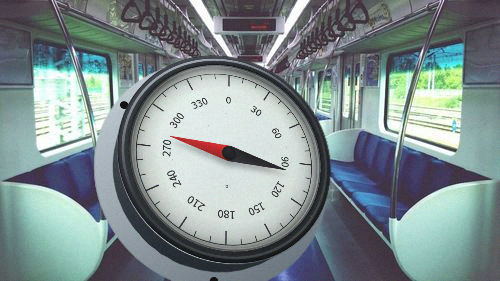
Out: ° 280
